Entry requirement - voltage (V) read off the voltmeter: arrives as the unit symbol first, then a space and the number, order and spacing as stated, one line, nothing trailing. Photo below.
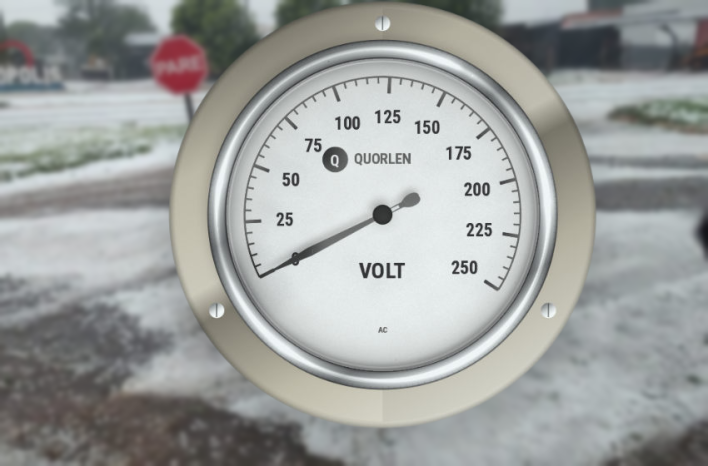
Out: V 0
